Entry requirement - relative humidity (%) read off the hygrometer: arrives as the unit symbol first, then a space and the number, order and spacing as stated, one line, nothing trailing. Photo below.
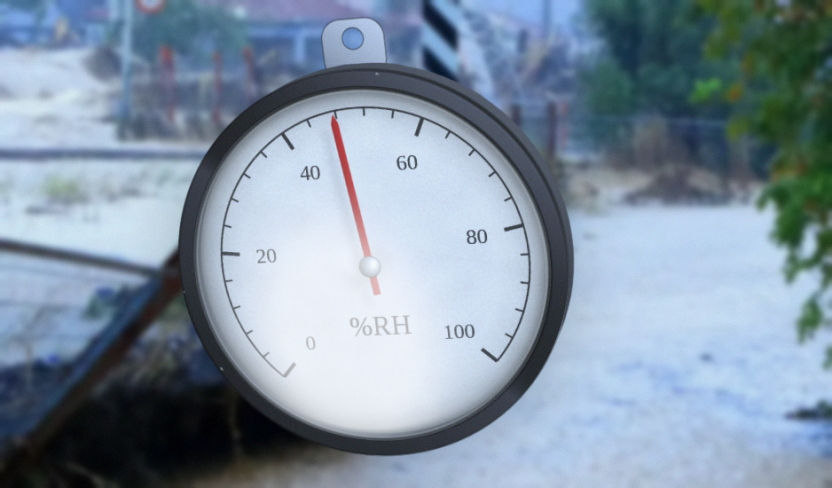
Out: % 48
